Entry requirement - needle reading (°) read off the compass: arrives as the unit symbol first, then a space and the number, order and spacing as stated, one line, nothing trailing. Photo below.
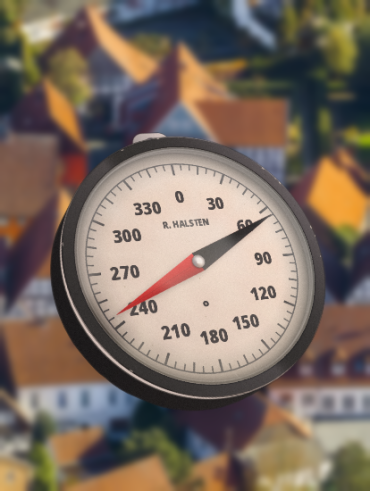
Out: ° 245
